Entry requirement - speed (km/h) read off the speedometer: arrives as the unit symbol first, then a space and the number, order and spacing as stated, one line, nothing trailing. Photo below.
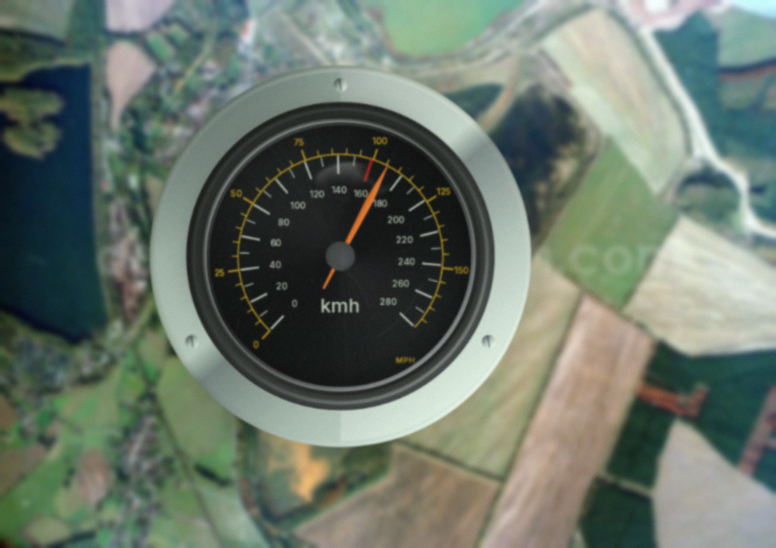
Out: km/h 170
